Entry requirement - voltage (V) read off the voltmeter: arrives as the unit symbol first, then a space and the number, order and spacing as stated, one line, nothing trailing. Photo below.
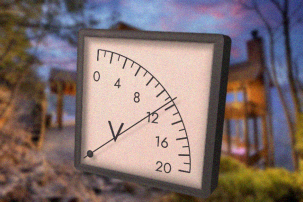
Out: V 11.5
